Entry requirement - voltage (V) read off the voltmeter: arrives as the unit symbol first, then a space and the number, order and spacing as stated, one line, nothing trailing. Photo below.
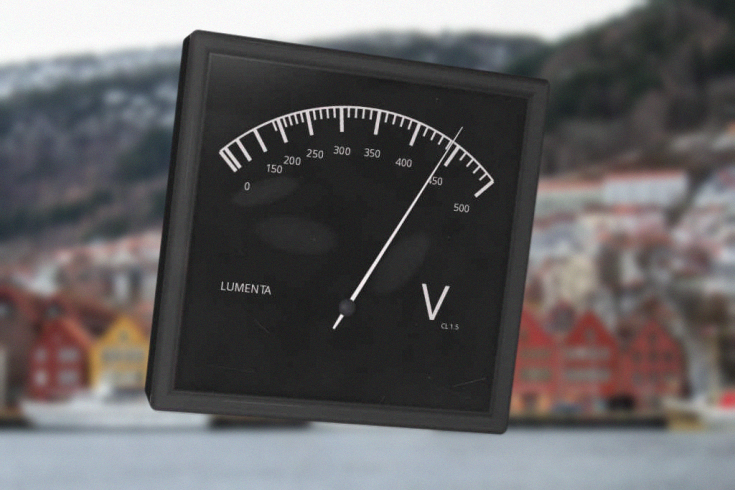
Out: V 440
